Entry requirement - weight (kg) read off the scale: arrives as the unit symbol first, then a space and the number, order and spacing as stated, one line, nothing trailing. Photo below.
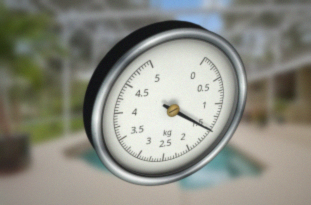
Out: kg 1.5
